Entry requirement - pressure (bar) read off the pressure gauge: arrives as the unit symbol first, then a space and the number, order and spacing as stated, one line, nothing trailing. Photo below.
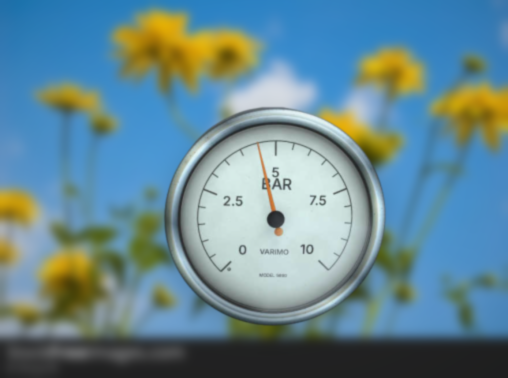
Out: bar 4.5
